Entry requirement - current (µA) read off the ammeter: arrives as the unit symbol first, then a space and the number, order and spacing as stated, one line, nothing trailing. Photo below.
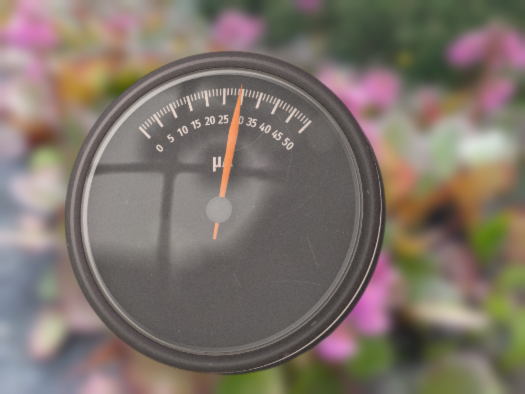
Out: µA 30
